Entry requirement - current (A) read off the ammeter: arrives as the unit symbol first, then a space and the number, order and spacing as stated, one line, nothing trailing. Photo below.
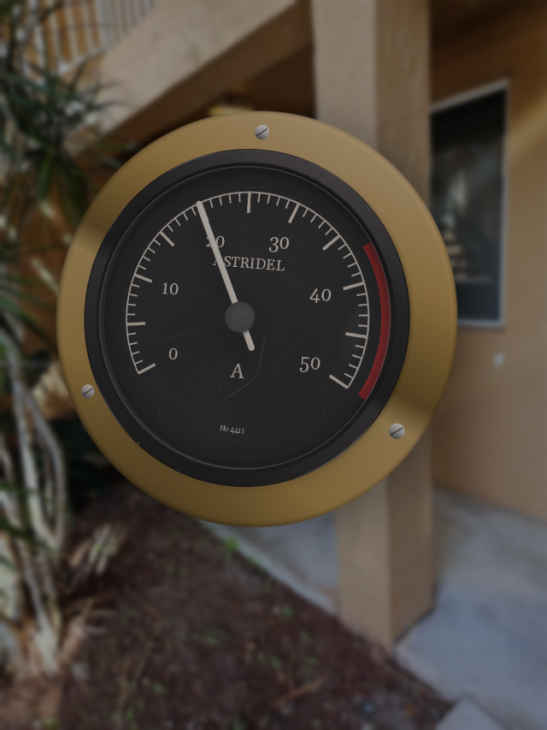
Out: A 20
